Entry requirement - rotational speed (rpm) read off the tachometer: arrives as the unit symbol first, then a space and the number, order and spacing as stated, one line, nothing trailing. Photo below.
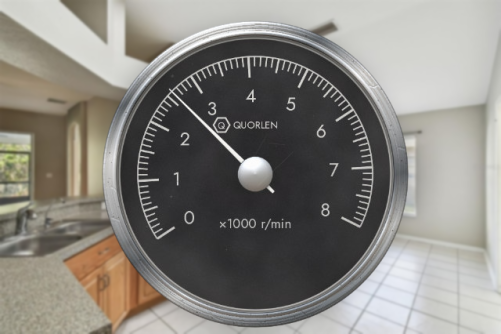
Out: rpm 2600
